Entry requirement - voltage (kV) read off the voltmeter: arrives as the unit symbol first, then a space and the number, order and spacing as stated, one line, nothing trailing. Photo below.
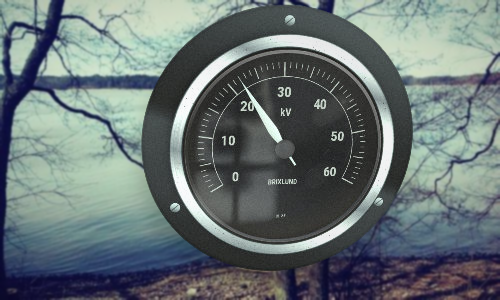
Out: kV 22
